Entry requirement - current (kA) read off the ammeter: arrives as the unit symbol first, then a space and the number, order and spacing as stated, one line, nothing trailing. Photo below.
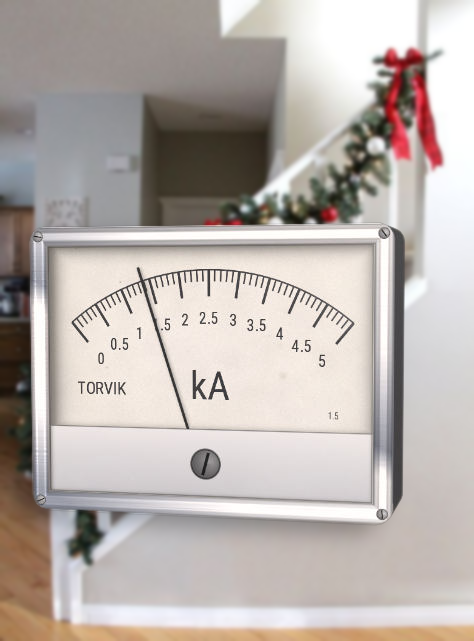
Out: kA 1.4
